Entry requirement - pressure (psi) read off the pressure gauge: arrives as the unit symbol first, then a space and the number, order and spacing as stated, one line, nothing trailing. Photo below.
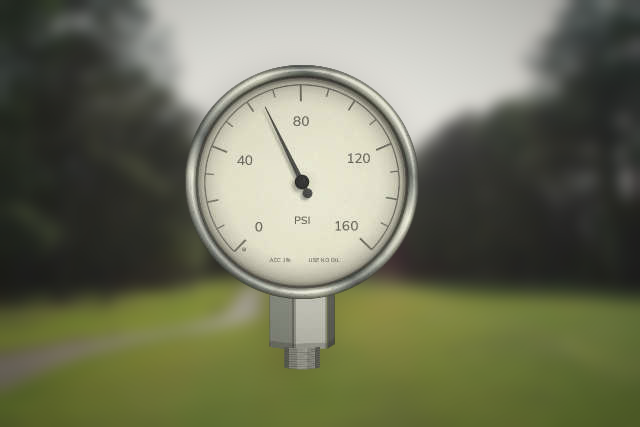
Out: psi 65
